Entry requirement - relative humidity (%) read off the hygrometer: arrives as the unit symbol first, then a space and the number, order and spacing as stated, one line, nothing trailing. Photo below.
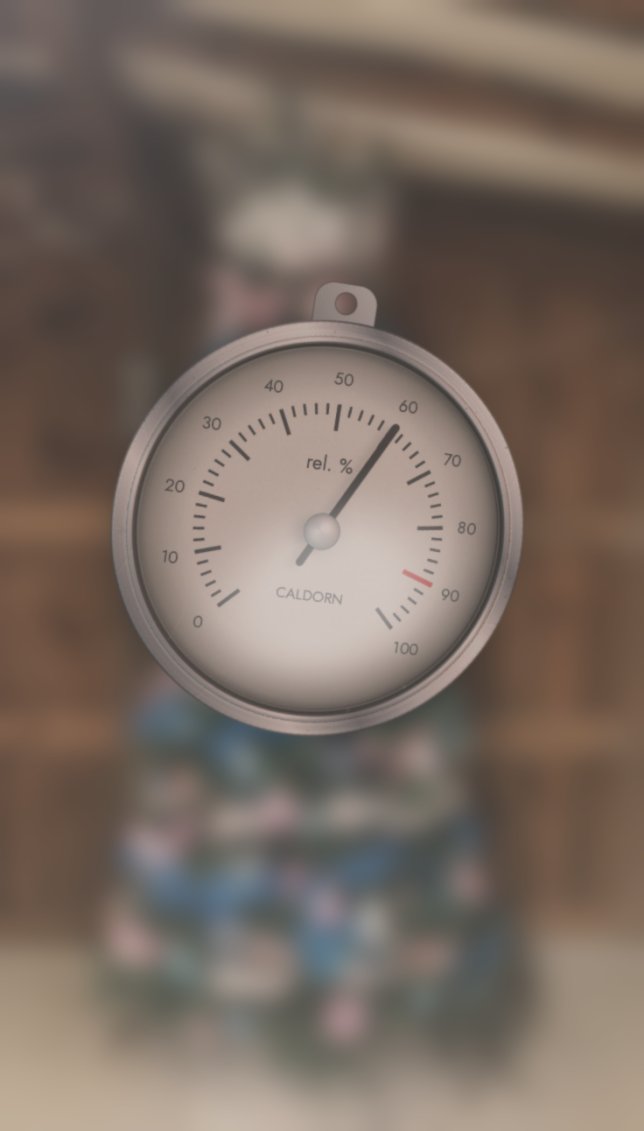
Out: % 60
